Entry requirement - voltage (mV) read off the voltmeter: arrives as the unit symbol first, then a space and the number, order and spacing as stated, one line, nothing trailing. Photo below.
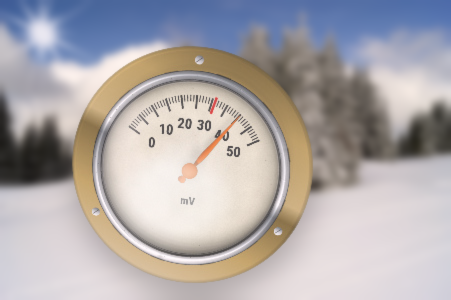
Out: mV 40
